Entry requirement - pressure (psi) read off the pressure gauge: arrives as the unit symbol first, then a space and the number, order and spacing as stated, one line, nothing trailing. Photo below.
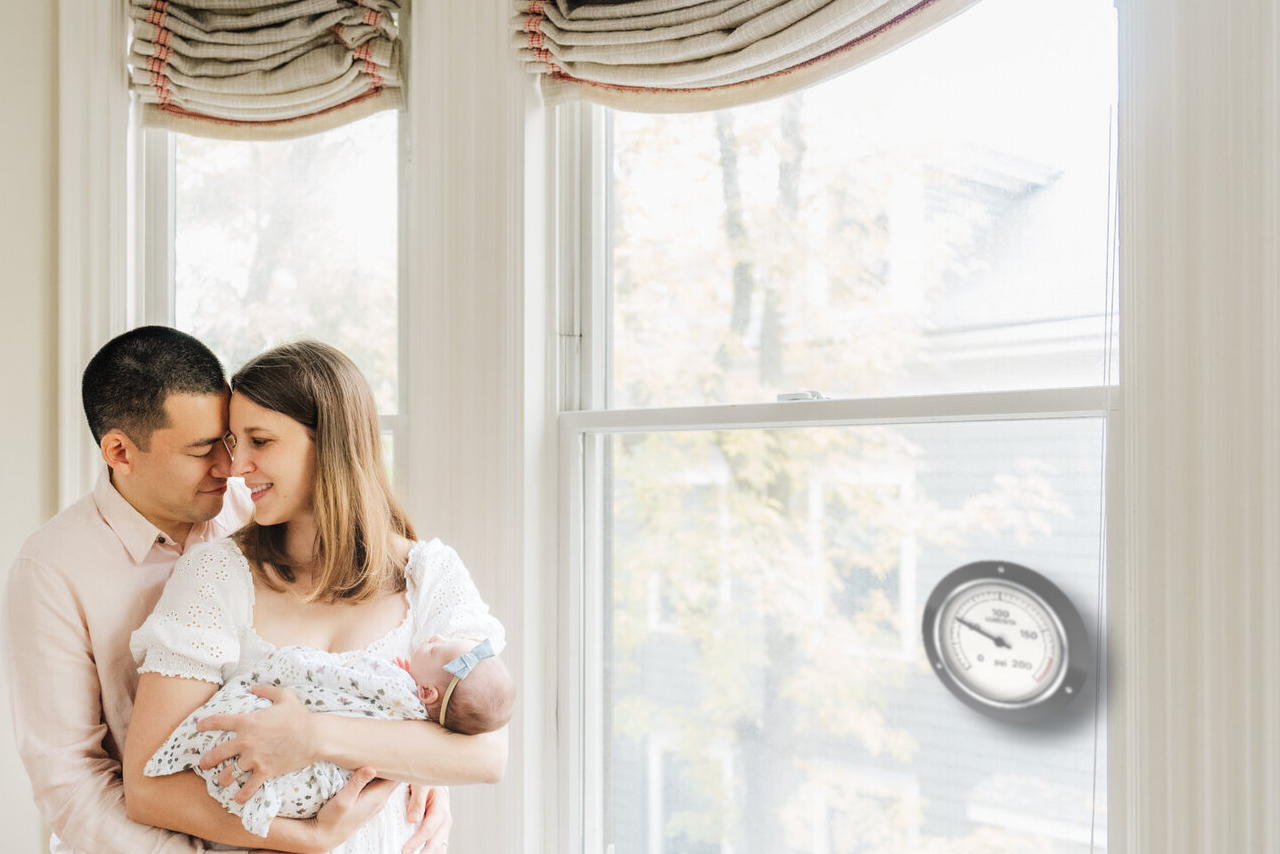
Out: psi 50
